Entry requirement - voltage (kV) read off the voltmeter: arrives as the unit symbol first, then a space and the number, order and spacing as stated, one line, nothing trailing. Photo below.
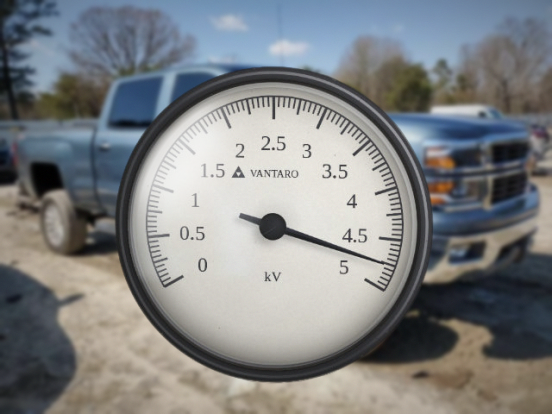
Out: kV 4.75
